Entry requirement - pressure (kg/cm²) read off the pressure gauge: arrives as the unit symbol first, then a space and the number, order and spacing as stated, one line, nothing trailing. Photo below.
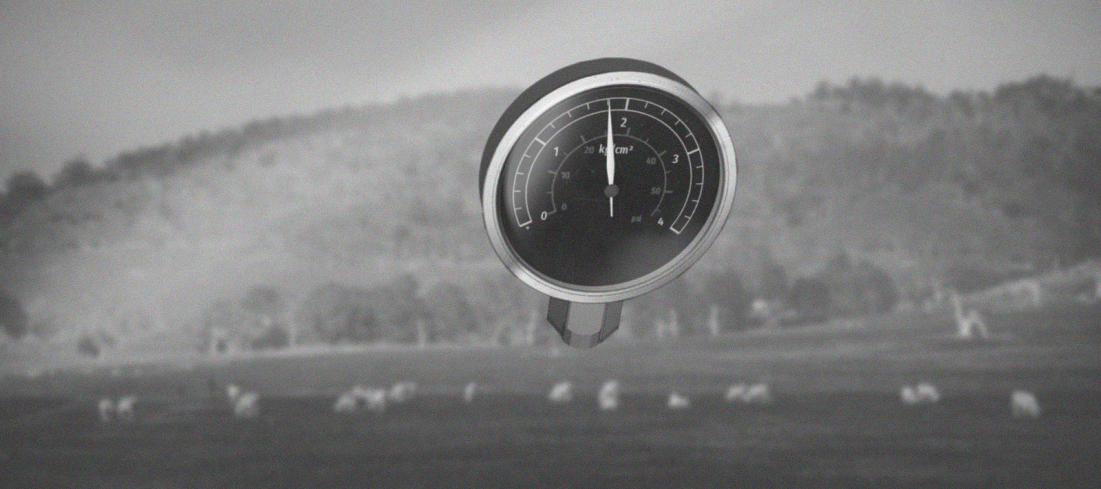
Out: kg/cm² 1.8
